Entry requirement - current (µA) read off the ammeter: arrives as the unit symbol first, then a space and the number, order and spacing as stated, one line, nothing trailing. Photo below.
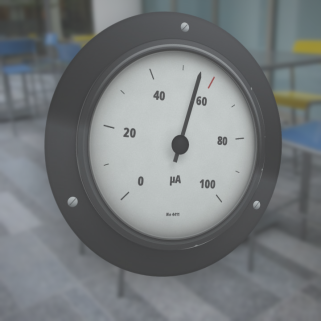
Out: µA 55
